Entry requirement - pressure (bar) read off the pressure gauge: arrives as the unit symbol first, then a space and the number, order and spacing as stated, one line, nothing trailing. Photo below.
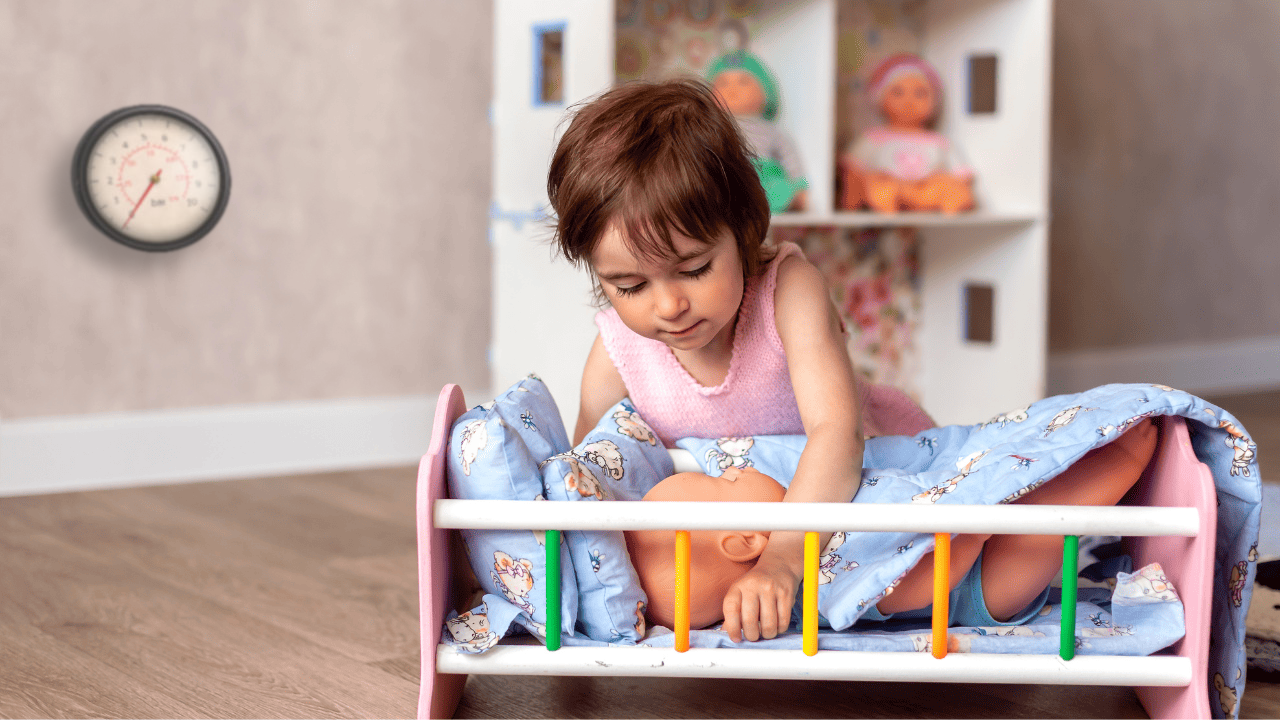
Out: bar 0
